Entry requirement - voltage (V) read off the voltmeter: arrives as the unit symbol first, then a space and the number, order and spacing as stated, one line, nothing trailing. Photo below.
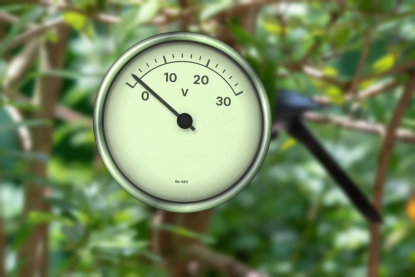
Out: V 2
